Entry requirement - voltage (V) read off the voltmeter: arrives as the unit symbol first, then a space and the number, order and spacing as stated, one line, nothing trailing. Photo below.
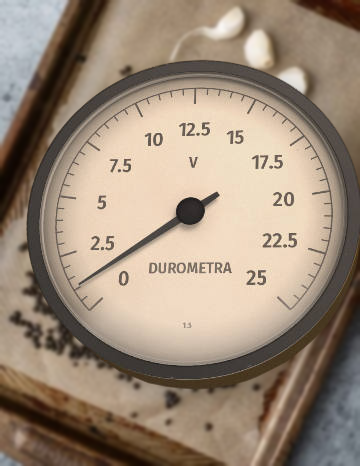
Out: V 1
